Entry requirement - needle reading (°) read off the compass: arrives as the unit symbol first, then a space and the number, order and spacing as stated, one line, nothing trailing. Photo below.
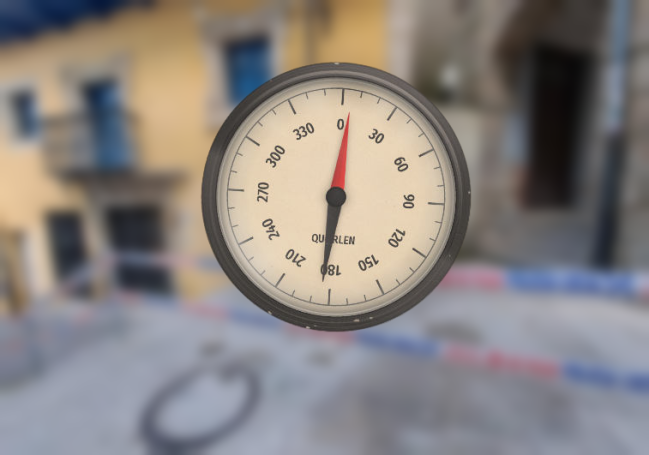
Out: ° 5
